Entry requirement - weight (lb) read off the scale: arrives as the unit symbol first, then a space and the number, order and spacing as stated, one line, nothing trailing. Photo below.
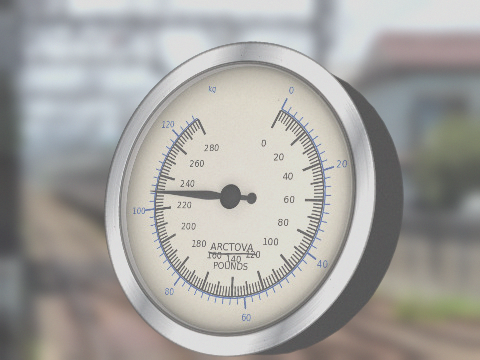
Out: lb 230
